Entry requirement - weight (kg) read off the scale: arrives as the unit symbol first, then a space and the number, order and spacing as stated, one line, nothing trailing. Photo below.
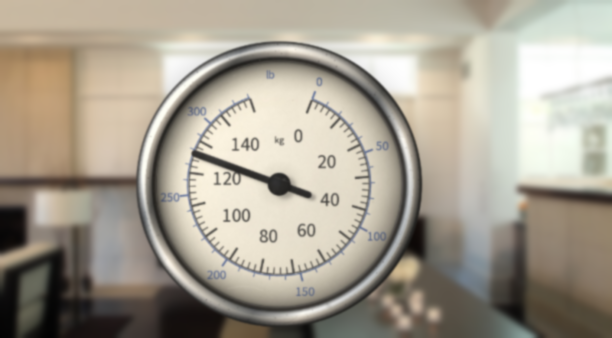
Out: kg 126
